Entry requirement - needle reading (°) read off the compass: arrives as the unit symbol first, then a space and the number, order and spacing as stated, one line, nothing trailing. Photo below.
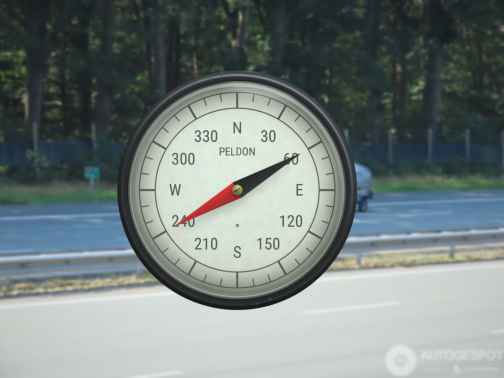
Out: ° 240
